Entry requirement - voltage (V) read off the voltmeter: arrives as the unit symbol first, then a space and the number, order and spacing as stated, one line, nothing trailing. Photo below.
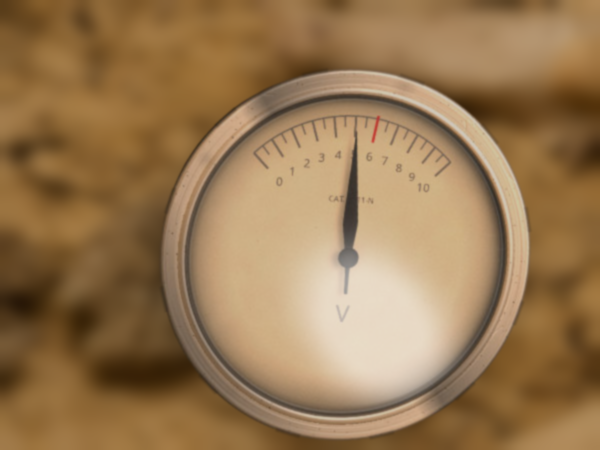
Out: V 5
